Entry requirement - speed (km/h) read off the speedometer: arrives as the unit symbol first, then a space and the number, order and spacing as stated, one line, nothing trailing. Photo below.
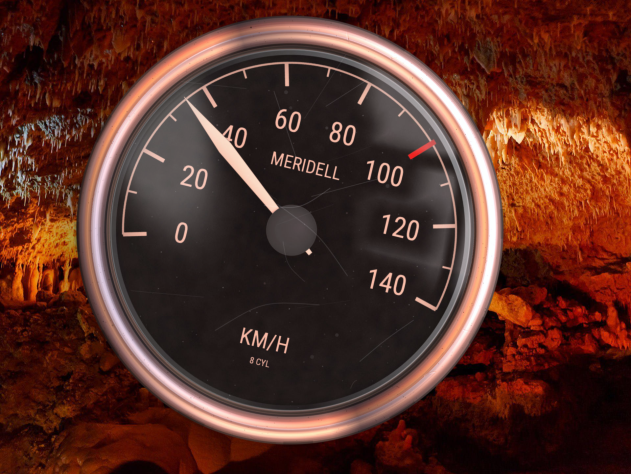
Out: km/h 35
